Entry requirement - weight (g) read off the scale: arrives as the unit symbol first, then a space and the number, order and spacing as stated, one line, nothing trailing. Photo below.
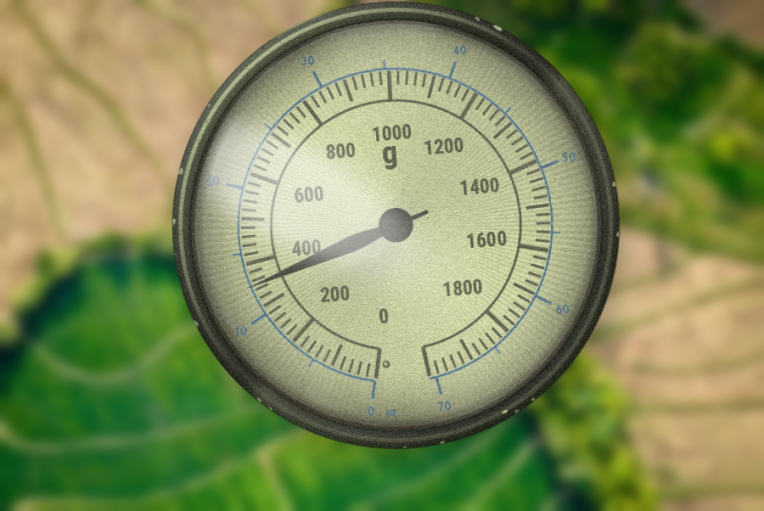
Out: g 350
